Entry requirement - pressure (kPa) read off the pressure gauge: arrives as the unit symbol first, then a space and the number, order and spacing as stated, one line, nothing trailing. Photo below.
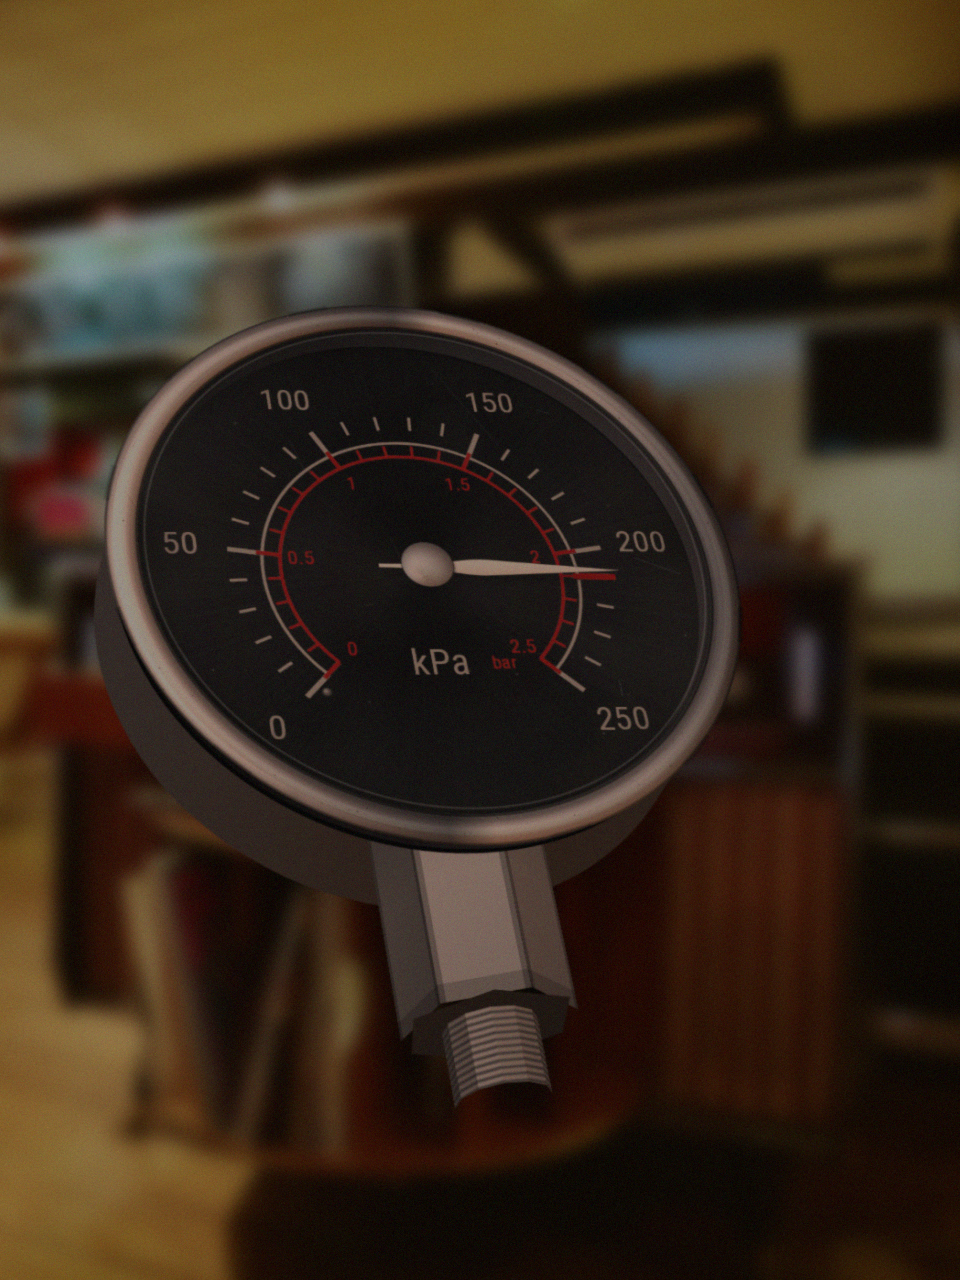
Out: kPa 210
